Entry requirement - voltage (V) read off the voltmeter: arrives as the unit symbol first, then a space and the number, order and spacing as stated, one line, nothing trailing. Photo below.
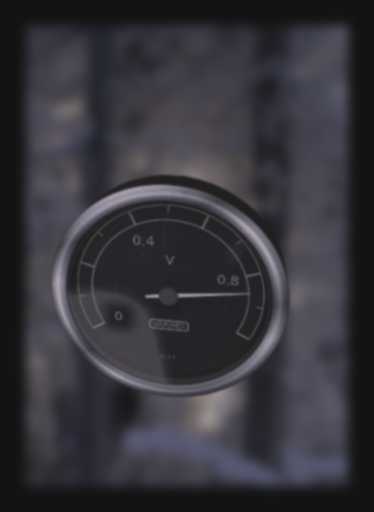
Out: V 0.85
